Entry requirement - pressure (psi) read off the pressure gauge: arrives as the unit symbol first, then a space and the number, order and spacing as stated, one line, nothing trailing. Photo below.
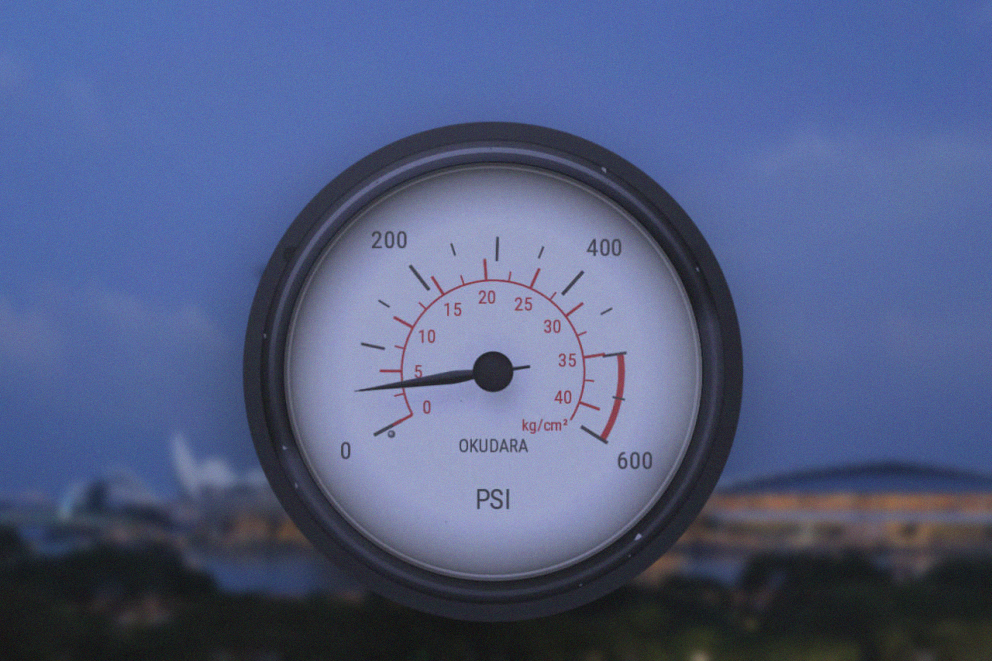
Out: psi 50
